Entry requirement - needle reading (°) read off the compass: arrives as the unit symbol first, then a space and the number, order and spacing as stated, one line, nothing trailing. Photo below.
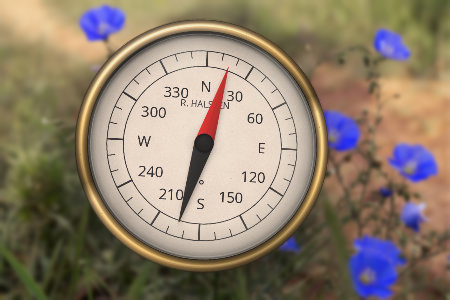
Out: ° 15
